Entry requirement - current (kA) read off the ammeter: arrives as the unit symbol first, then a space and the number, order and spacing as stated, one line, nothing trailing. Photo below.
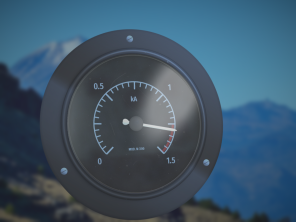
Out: kA 1.3
